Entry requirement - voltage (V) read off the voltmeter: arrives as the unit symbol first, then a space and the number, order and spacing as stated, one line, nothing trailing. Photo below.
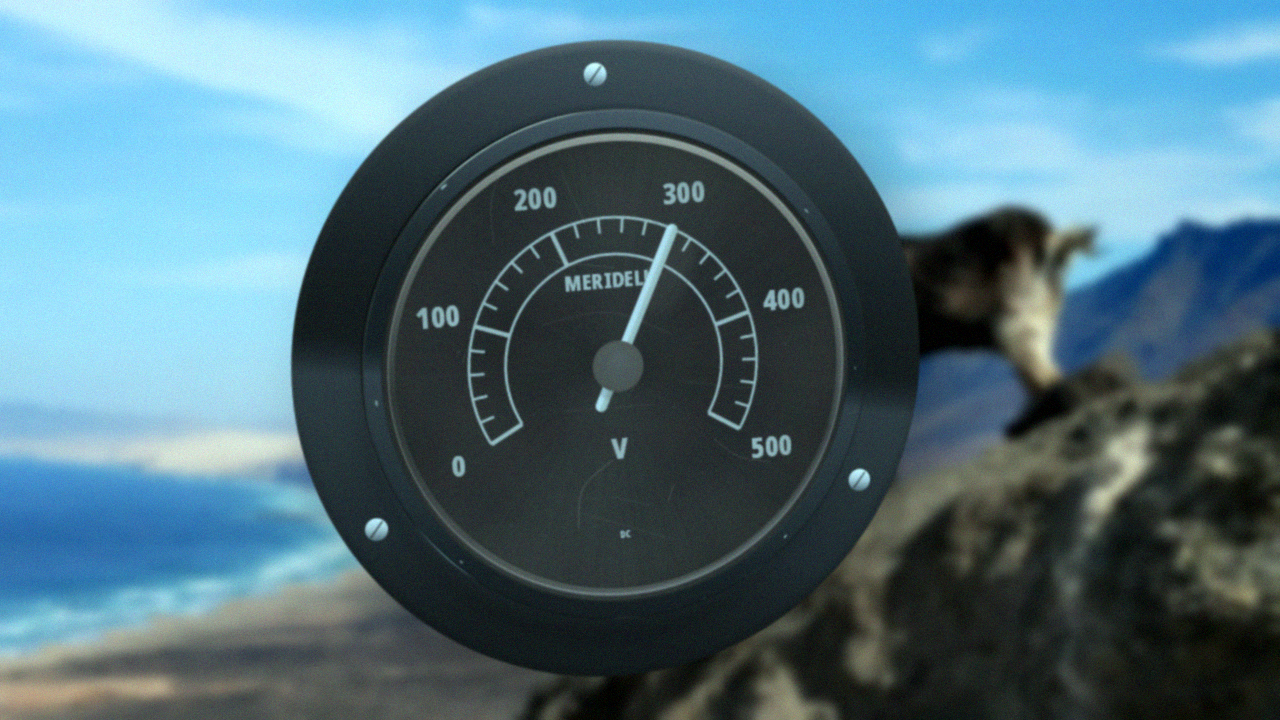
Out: V 300
